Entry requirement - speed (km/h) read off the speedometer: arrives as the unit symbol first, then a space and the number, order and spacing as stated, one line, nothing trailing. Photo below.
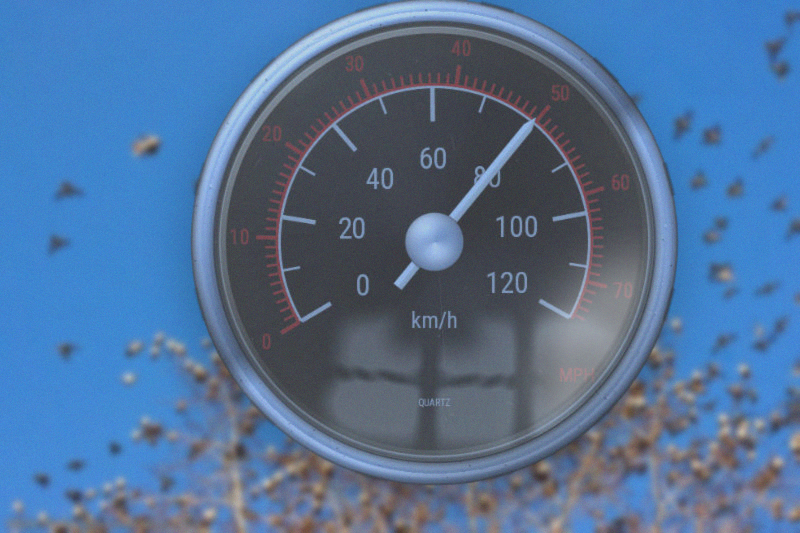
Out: km/h 80
